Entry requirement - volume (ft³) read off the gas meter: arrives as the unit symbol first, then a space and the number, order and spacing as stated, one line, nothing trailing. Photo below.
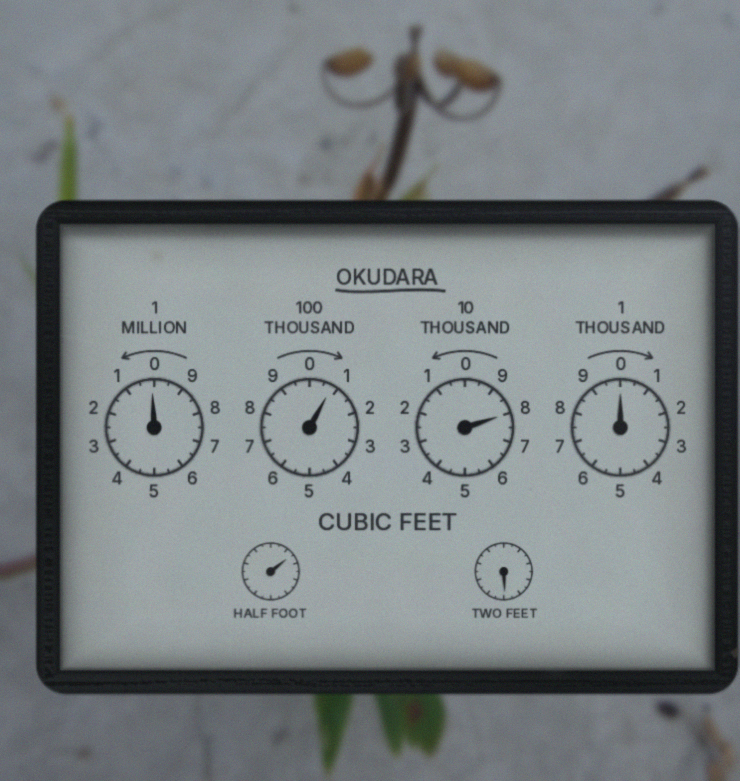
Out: ft³ 8000
